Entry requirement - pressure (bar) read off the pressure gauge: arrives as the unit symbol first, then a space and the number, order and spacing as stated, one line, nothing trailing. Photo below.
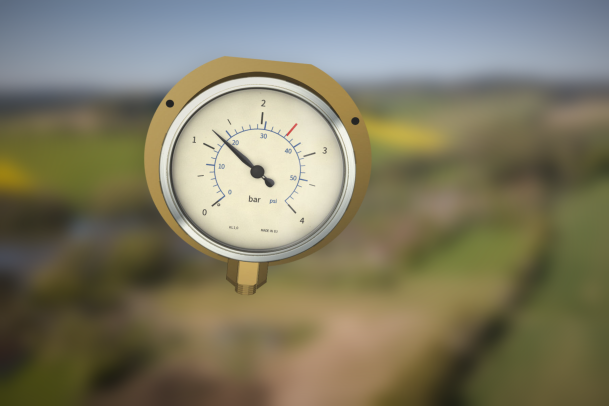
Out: bar 1.25
